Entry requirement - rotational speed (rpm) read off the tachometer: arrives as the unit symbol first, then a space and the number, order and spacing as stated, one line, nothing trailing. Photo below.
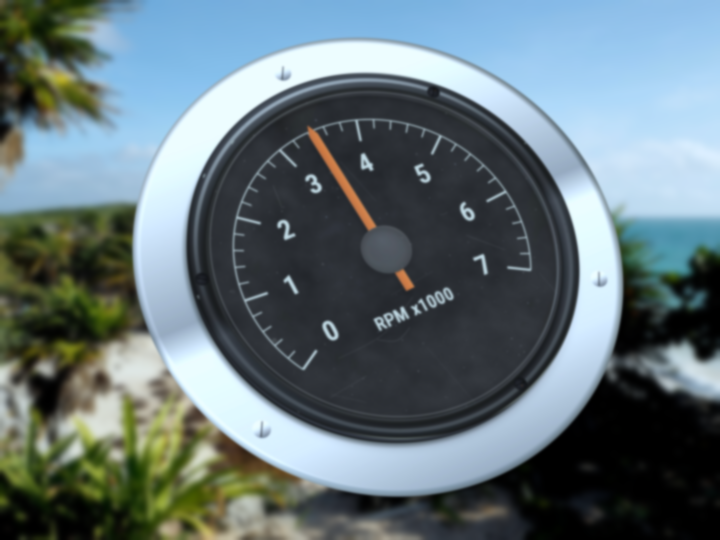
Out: rpm 3400
